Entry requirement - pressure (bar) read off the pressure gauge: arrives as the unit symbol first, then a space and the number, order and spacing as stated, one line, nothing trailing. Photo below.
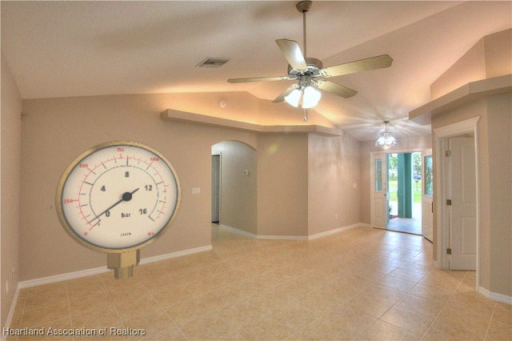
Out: bar 0.5
